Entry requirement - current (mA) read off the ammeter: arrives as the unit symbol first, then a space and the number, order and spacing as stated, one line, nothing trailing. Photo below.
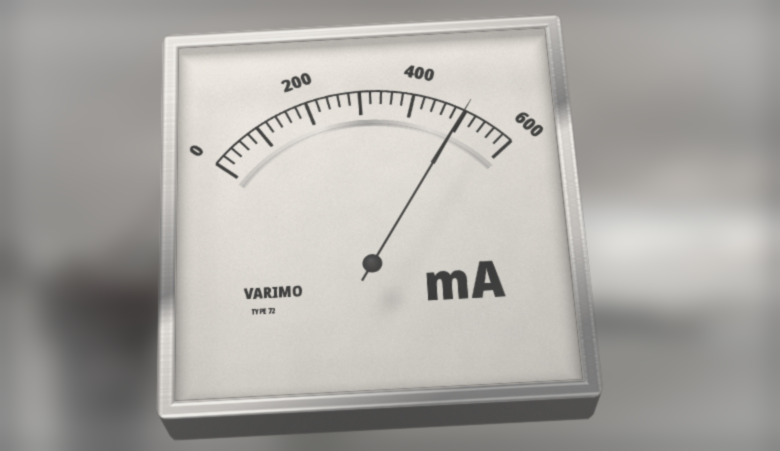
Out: mA 500
